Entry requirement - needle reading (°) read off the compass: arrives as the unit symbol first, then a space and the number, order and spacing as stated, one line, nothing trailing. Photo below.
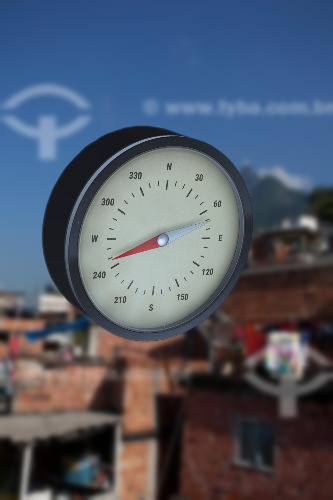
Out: ° 250
